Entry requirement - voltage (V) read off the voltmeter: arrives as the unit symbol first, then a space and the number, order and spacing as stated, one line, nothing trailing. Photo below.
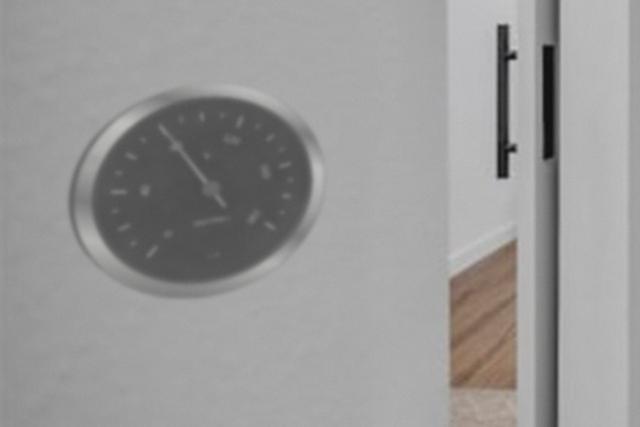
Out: V 80
